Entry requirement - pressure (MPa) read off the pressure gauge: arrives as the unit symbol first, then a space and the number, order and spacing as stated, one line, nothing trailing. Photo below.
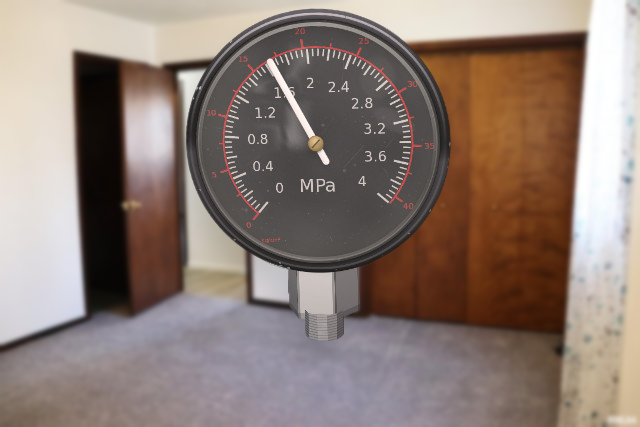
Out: MPa 1.65
